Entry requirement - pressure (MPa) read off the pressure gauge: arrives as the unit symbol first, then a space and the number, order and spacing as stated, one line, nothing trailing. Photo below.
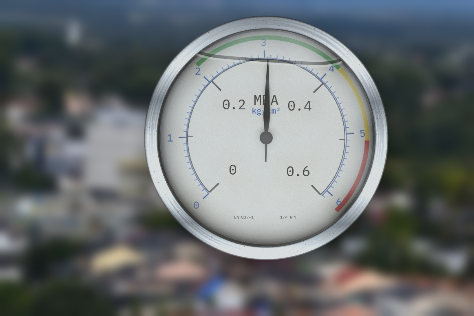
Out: MPa 0.3
